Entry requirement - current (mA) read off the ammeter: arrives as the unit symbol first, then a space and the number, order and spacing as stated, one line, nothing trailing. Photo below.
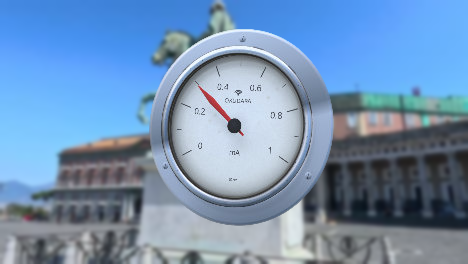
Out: mA 0.3
